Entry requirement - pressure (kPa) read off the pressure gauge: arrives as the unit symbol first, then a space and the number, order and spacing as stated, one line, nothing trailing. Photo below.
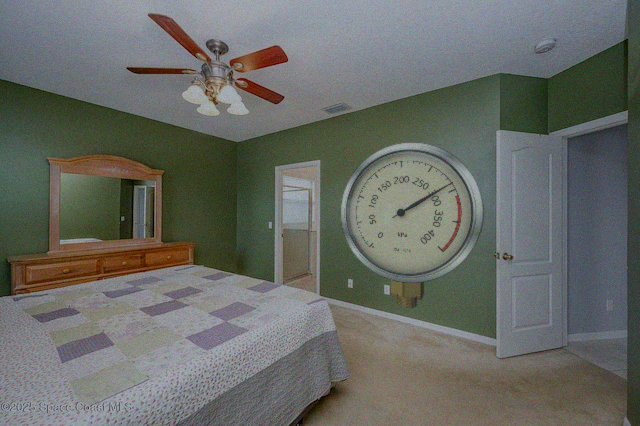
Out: kPa 290
